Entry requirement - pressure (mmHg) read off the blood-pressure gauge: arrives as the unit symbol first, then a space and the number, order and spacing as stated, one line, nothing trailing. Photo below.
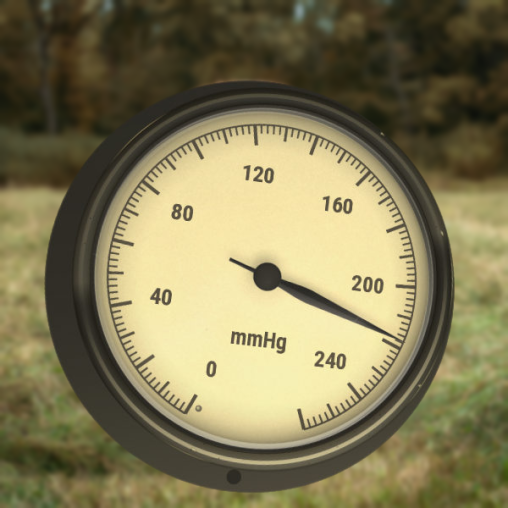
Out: mmHg 218
